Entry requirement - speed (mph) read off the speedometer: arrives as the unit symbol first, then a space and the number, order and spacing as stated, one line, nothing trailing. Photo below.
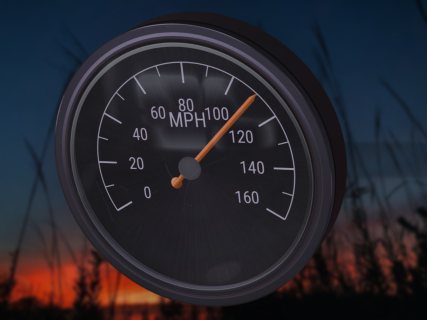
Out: mph 110
